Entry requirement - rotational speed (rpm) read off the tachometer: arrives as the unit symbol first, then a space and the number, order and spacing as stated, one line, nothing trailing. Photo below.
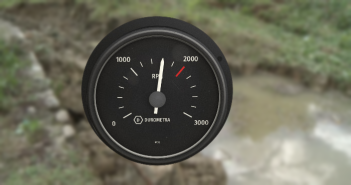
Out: rpm 1600
